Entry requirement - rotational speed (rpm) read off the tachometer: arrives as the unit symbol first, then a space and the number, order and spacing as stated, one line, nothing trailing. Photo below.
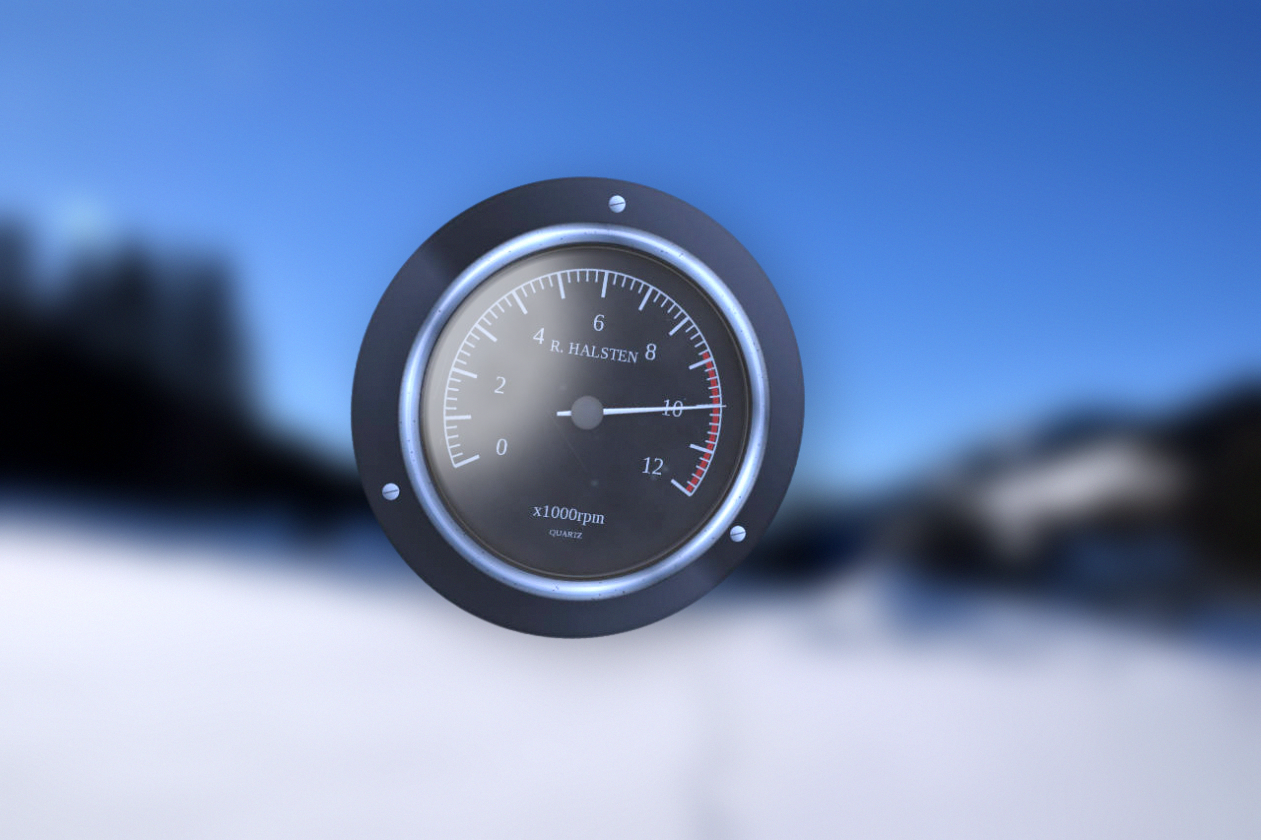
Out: rpm 10000
